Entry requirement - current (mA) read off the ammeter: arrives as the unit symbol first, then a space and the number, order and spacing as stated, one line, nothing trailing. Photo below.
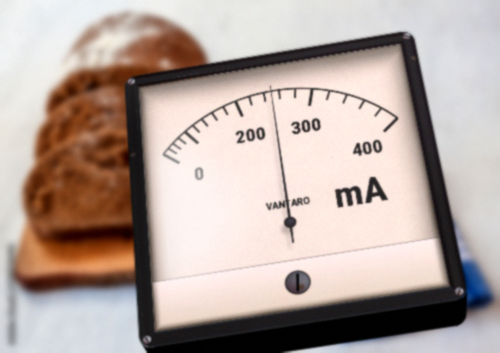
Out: mA 250
